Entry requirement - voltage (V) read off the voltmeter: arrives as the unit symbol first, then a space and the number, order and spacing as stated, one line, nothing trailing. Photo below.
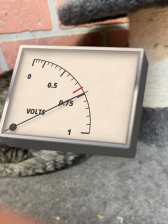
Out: V 0.75
